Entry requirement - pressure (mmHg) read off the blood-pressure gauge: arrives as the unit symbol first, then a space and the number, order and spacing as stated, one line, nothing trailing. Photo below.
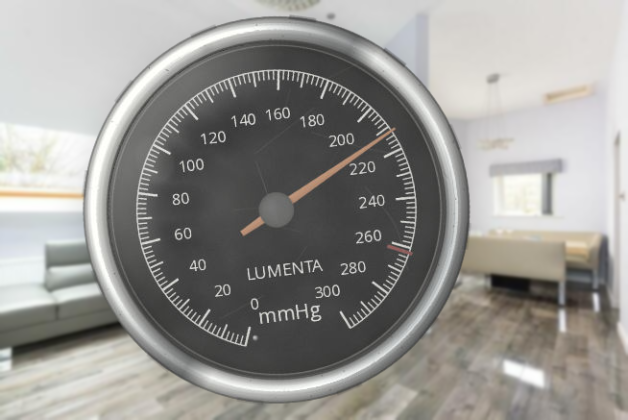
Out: mmHg 212
